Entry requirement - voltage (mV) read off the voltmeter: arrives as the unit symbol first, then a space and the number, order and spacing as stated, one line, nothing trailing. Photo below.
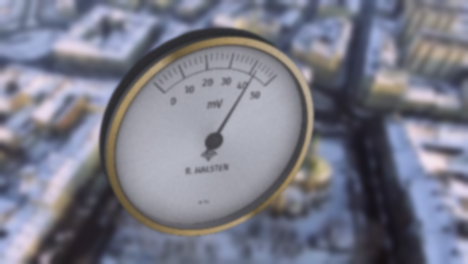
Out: mV 40
